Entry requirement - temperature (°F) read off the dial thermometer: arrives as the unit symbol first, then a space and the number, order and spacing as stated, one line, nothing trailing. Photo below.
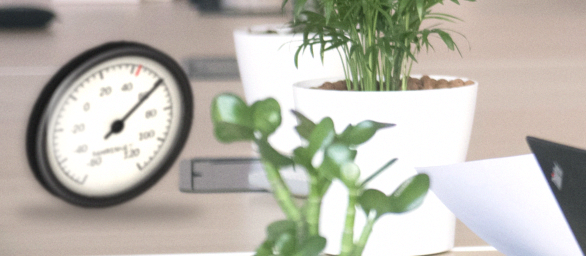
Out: °F 60
